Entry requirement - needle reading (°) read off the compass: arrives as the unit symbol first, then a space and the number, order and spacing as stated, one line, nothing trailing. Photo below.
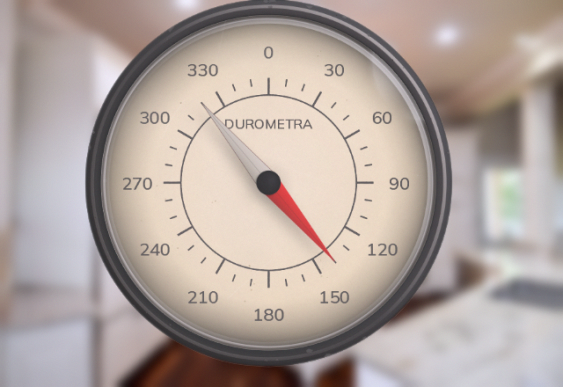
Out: ° 140
